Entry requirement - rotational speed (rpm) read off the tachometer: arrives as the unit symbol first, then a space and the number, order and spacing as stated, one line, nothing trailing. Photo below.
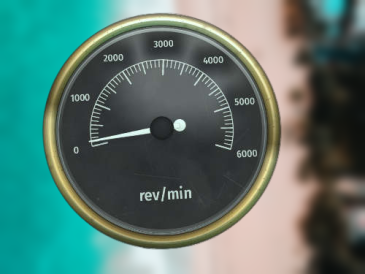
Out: rpm 100
